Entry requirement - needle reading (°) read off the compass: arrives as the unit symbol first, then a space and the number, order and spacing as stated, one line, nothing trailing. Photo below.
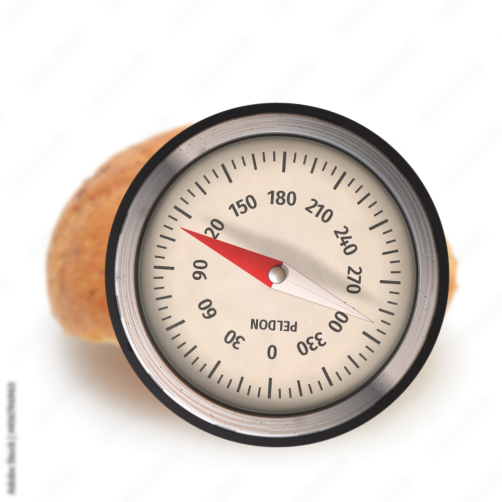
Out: ° 112.5
